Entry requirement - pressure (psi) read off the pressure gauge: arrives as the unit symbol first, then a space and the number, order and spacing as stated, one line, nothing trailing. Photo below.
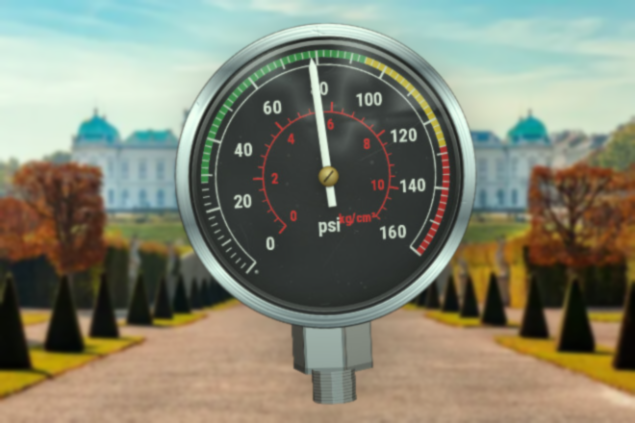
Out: psi 78
